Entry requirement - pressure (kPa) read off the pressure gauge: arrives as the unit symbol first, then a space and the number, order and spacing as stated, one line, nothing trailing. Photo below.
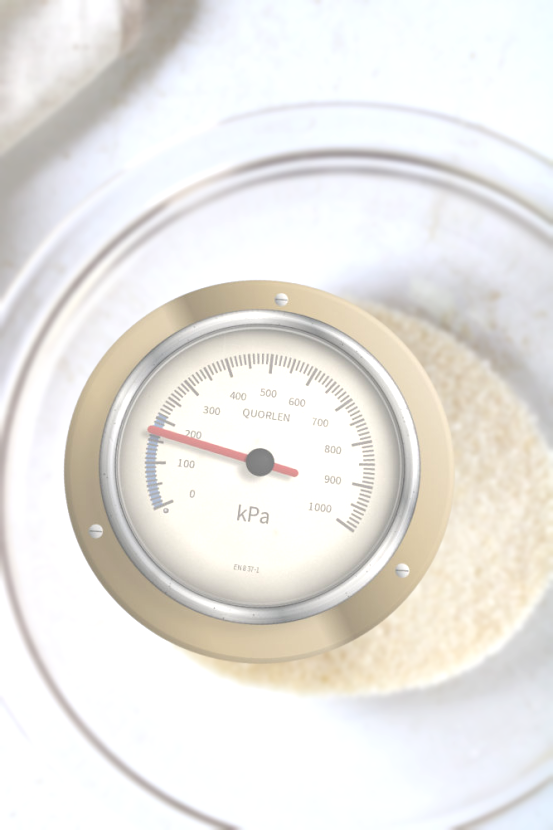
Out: kPa 170
